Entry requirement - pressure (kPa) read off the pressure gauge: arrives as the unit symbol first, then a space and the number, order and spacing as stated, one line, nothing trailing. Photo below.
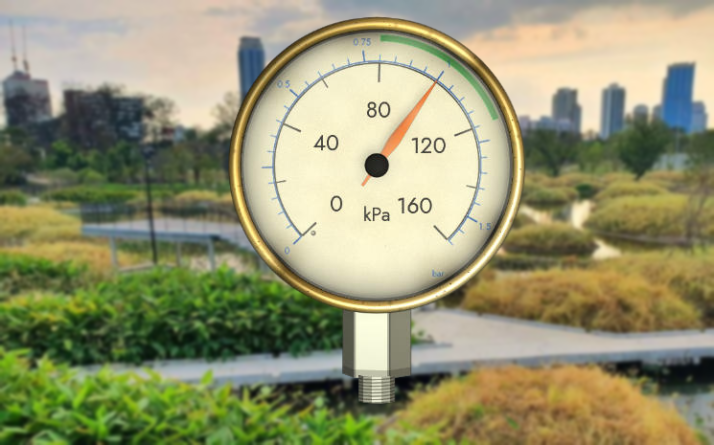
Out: kPa 100
